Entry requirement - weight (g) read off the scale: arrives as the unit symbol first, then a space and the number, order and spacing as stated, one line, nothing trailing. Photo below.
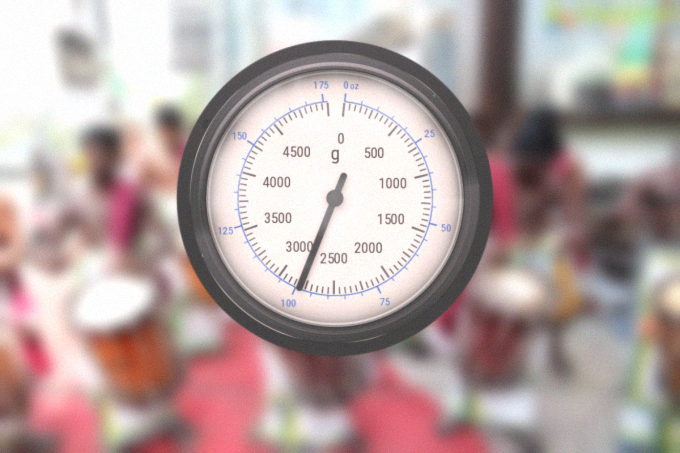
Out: g 2800
